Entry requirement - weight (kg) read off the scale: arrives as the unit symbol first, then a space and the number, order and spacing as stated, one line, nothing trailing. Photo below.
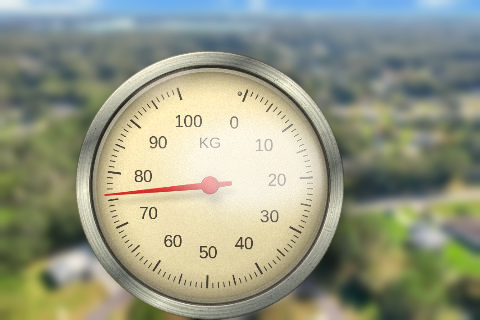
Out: kg 76
